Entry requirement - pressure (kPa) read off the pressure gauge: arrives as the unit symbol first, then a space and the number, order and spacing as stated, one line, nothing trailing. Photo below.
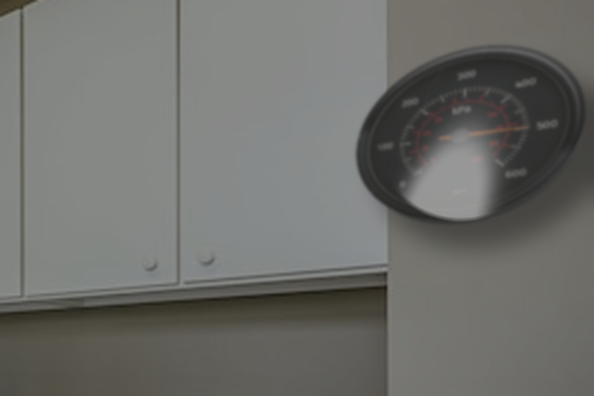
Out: kPa 500
